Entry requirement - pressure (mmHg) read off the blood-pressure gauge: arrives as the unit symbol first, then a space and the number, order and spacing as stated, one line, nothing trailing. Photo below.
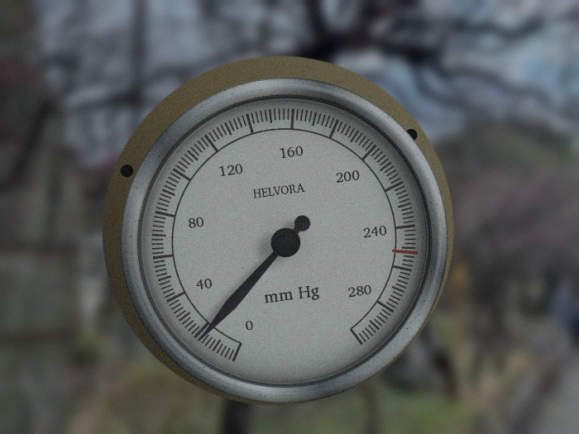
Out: mmHg 18
